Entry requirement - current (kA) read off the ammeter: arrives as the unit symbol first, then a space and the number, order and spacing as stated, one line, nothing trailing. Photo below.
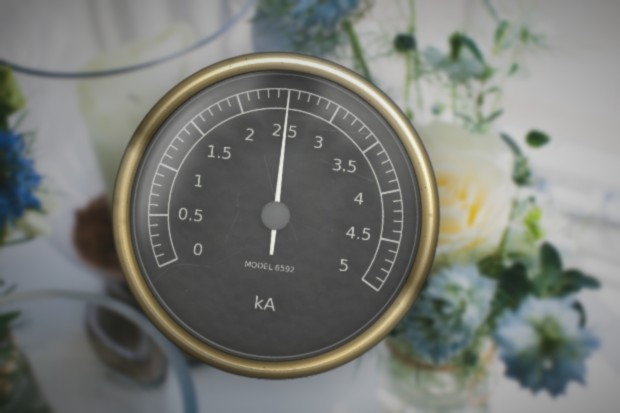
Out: kA 2.5
